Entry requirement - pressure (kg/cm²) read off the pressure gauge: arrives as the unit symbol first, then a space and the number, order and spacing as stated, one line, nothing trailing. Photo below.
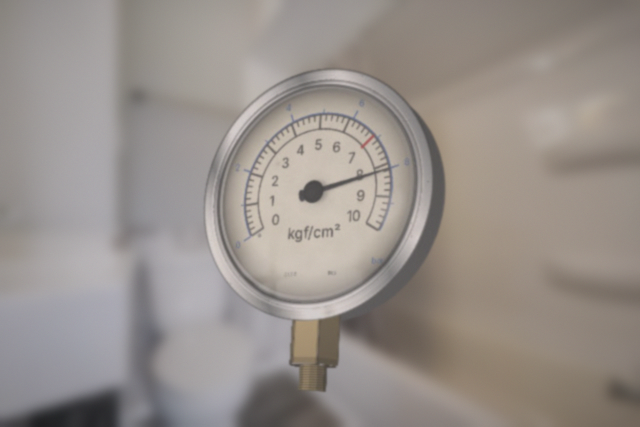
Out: kg/cm² 8.2
